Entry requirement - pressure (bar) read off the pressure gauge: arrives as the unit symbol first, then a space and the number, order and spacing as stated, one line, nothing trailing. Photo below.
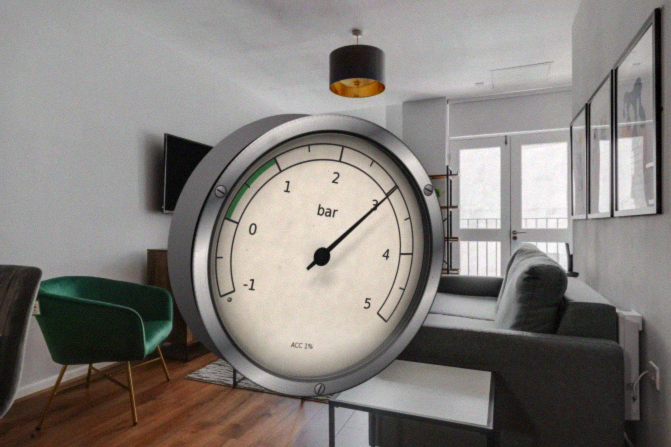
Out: bar 3
